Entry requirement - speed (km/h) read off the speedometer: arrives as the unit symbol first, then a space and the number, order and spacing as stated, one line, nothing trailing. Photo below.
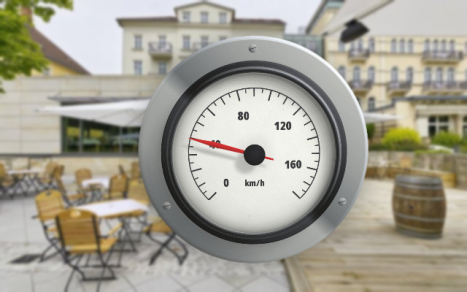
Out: km/h 40
